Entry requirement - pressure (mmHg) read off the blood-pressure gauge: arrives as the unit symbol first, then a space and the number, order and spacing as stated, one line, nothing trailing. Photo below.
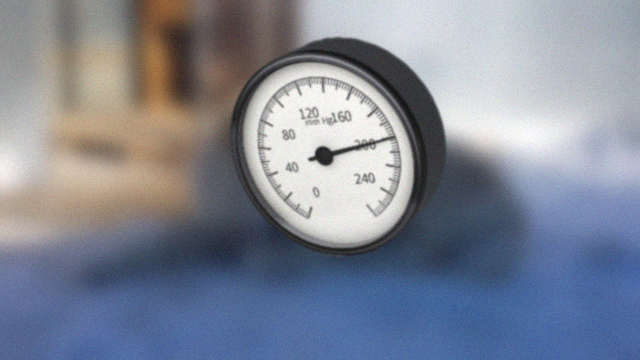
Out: mmHg 200
